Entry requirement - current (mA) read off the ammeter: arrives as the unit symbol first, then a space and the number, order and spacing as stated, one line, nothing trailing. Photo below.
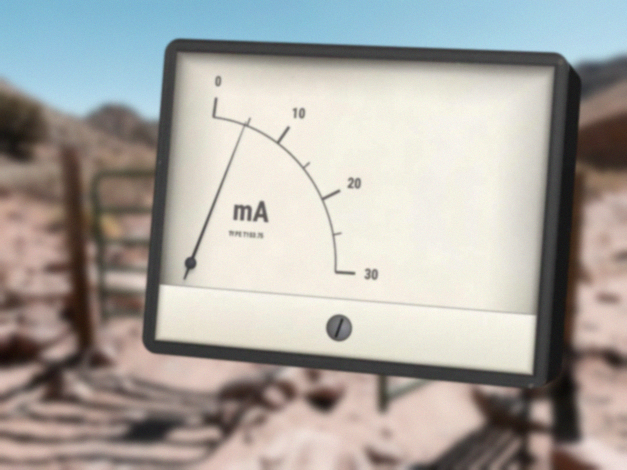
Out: mA 5
